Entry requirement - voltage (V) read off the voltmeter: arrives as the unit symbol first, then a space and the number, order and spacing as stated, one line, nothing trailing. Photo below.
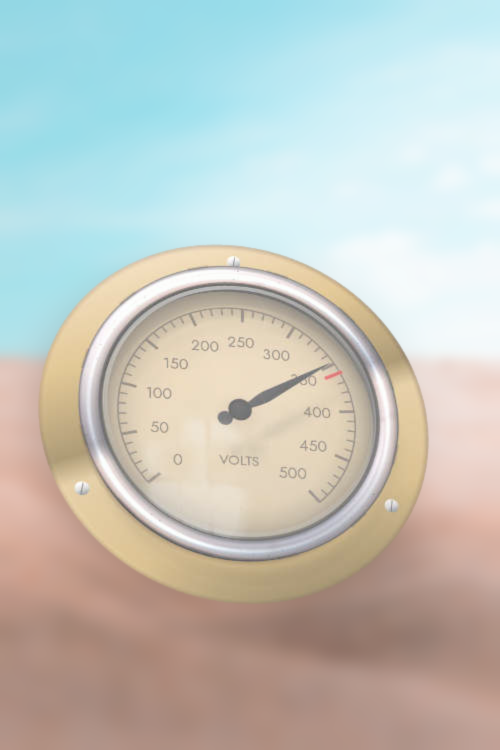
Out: V 350
